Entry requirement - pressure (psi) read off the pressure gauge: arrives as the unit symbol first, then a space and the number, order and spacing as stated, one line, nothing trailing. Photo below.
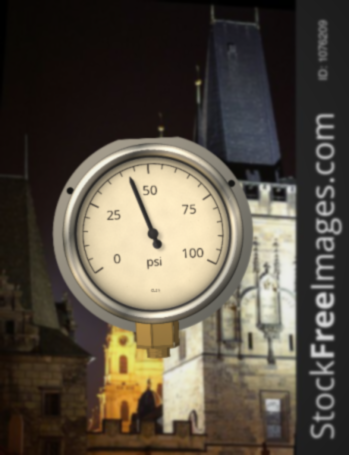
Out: psi 42.5
